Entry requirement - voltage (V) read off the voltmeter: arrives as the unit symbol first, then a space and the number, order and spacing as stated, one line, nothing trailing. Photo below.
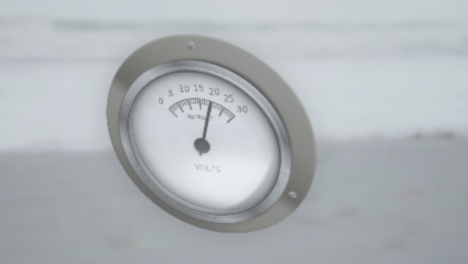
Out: V 20
